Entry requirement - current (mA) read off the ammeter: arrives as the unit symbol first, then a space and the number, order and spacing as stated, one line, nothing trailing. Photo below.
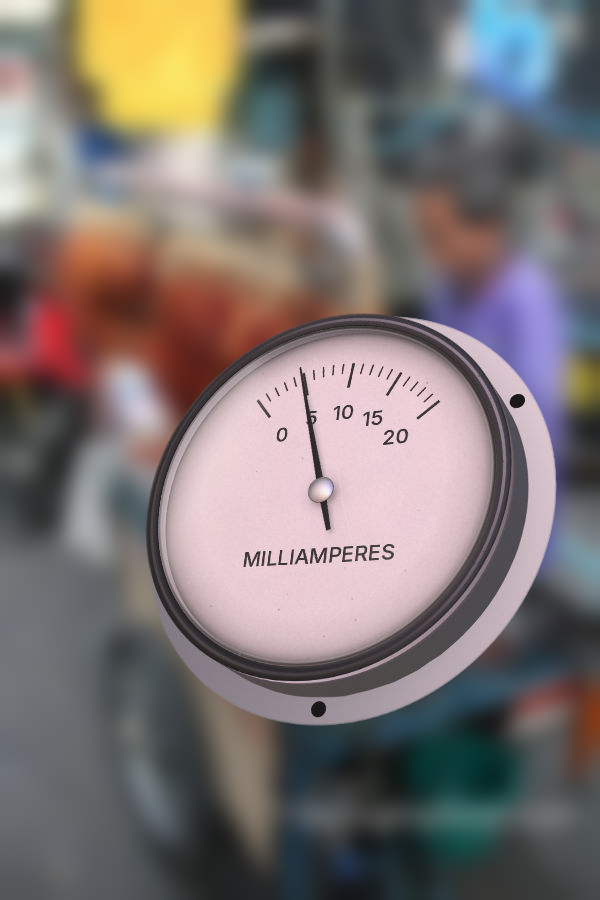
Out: mA 5
